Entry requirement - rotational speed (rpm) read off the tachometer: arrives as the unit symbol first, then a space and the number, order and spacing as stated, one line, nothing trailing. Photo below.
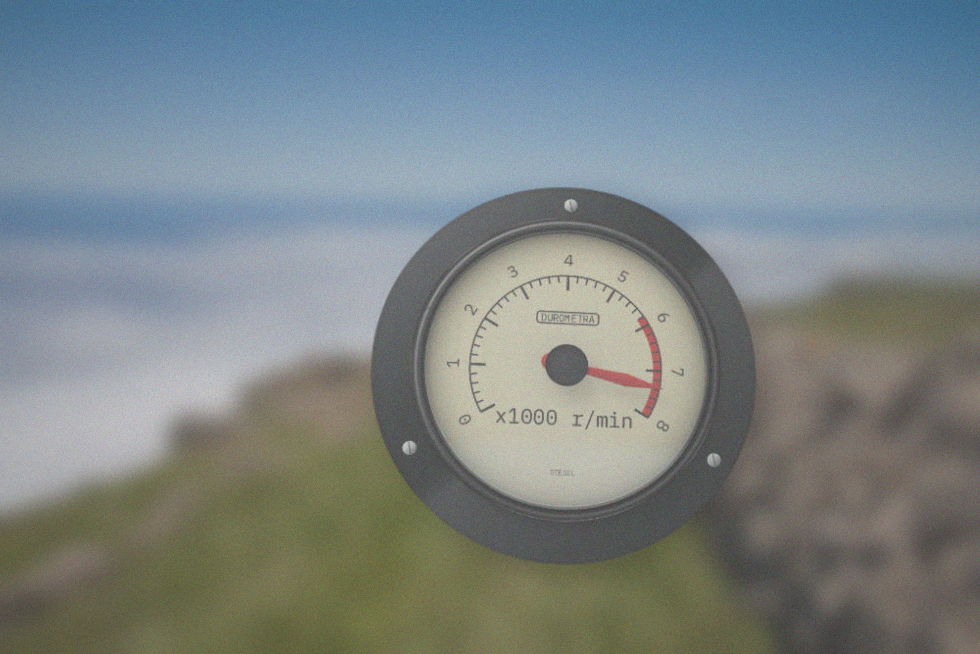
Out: rpm 7400
